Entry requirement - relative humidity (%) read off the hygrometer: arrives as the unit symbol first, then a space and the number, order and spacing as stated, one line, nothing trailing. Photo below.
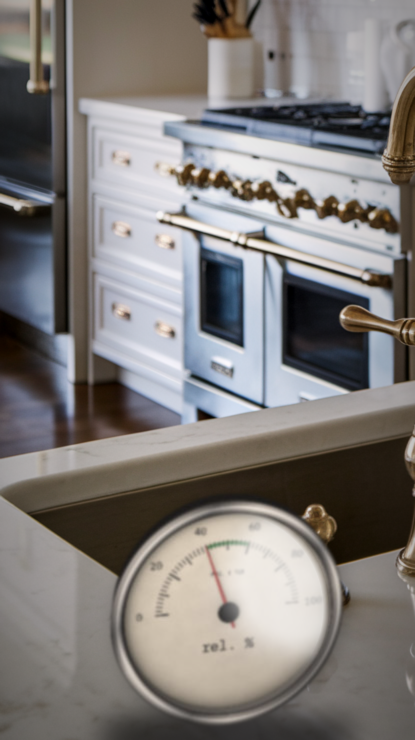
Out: % 40
